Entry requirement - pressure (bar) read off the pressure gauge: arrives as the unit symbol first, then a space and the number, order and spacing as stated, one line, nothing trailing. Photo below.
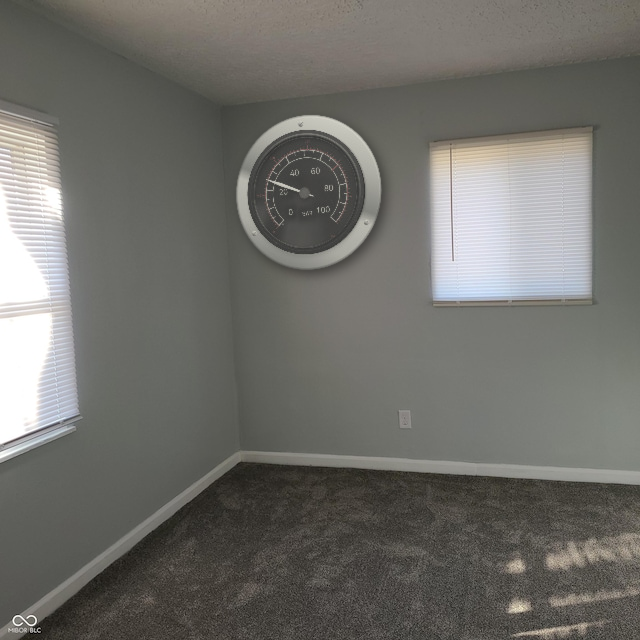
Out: bar 25
